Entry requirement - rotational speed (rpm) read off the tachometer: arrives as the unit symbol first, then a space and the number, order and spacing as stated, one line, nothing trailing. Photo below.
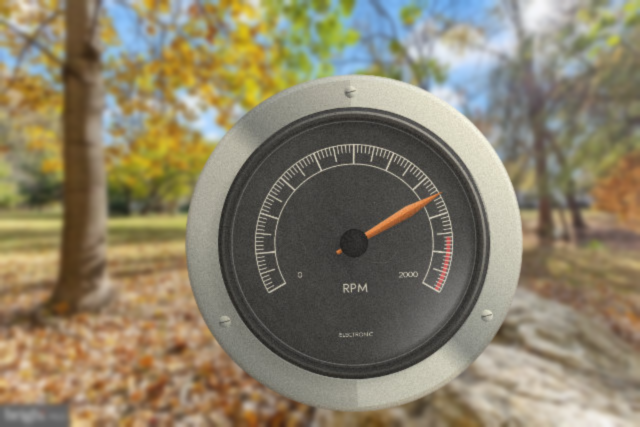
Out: rpm 1500
